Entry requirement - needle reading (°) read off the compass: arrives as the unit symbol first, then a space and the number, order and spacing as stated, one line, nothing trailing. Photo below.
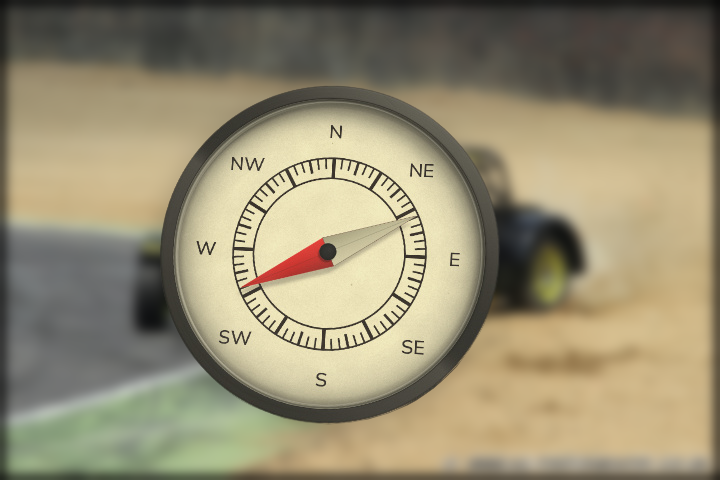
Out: ° 245
